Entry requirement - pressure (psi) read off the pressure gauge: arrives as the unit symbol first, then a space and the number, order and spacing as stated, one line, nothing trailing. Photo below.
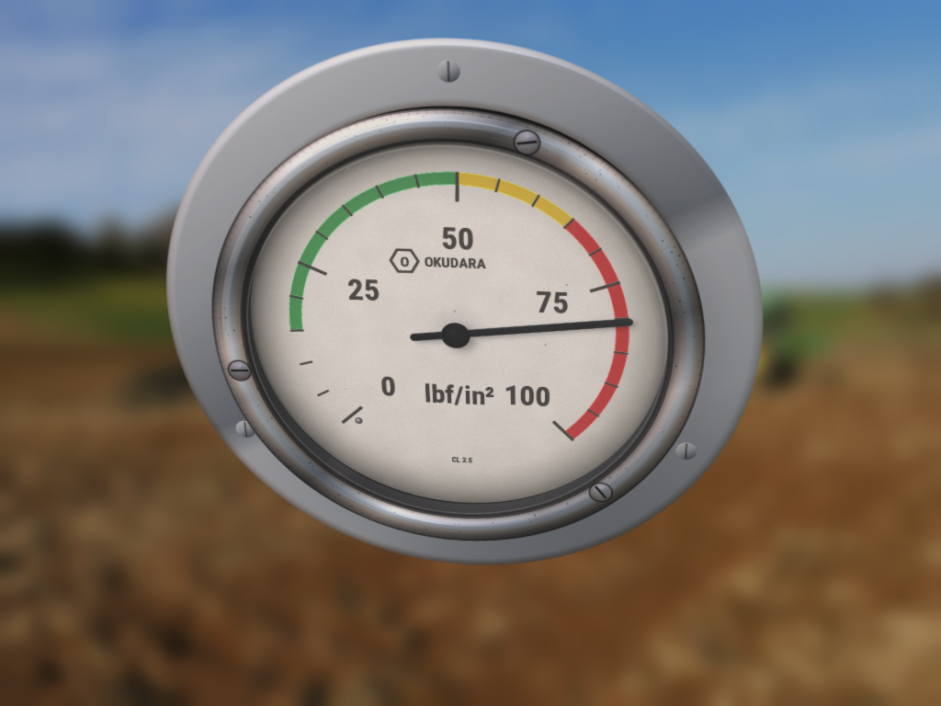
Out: psi 80
